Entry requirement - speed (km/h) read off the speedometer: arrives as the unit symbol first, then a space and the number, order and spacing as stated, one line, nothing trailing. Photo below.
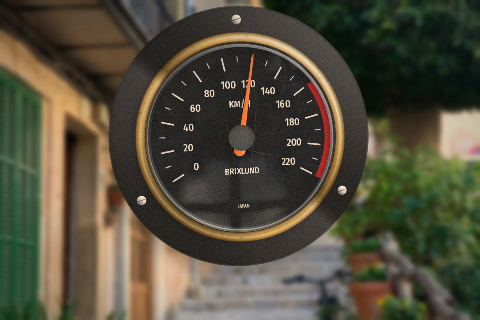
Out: km/h 120
